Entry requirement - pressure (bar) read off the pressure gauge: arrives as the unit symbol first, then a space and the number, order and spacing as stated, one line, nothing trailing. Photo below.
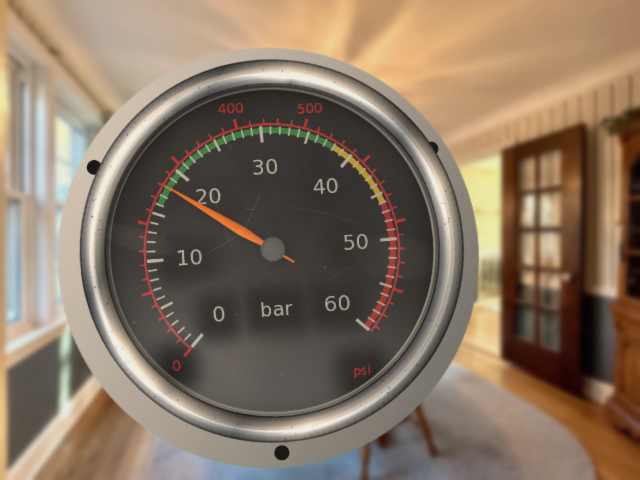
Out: bar 18
